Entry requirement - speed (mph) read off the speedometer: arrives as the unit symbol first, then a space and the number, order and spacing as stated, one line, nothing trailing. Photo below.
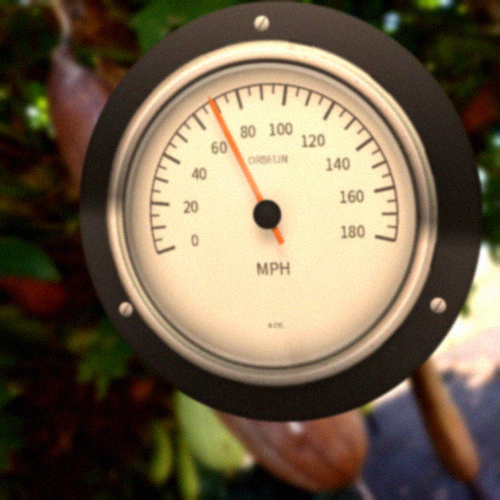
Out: mph 70
